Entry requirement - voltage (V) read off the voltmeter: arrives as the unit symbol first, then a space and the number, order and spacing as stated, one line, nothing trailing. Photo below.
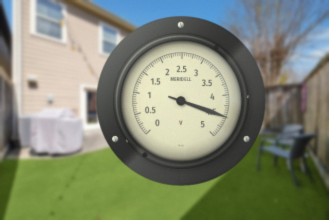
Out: V 4.5
